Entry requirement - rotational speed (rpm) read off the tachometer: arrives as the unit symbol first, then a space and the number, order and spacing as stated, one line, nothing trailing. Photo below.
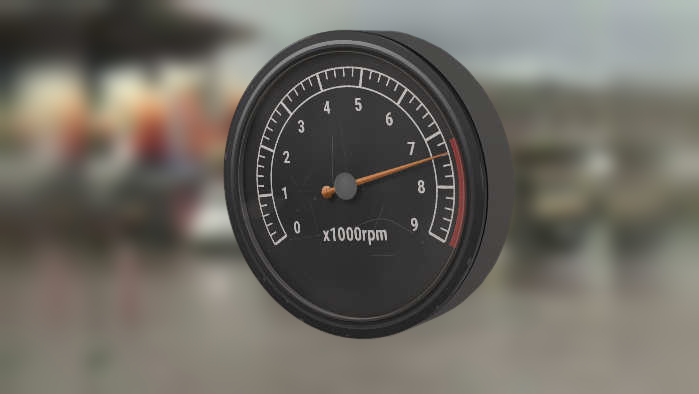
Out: rpm 7400
